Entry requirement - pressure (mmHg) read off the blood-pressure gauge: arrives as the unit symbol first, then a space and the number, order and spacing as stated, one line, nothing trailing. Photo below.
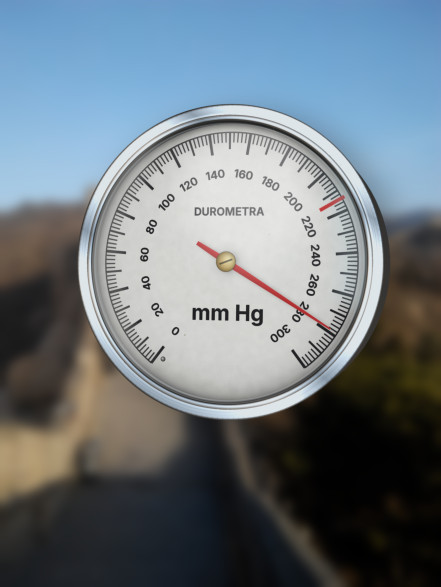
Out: mmHg 278
